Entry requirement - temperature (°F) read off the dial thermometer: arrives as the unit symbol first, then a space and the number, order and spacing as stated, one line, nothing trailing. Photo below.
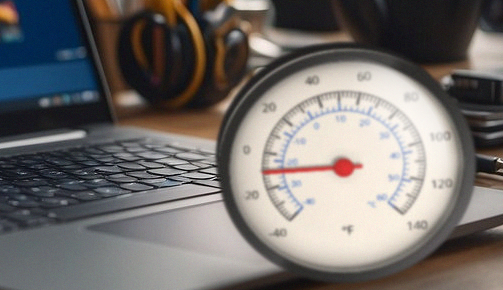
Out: °F -10
